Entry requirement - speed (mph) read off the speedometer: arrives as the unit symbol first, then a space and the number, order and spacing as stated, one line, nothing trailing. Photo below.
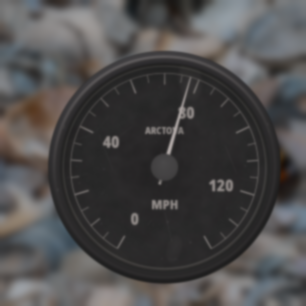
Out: mph 77.5
